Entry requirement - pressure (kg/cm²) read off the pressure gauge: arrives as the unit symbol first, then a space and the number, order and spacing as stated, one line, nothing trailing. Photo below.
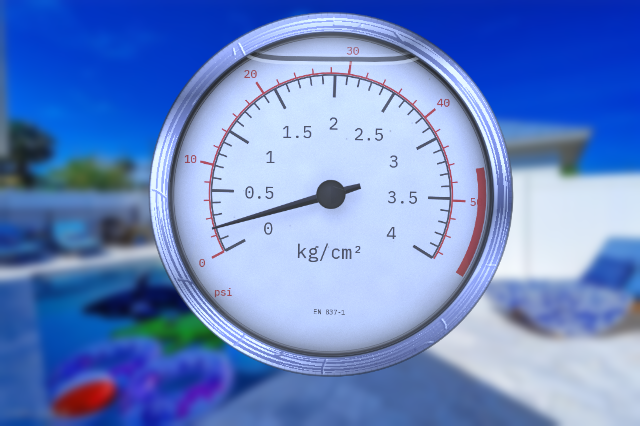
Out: kg/cm² 0.2
